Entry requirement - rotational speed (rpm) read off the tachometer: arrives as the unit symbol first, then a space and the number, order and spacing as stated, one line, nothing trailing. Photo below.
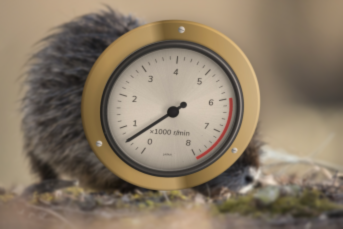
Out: rpm 600
